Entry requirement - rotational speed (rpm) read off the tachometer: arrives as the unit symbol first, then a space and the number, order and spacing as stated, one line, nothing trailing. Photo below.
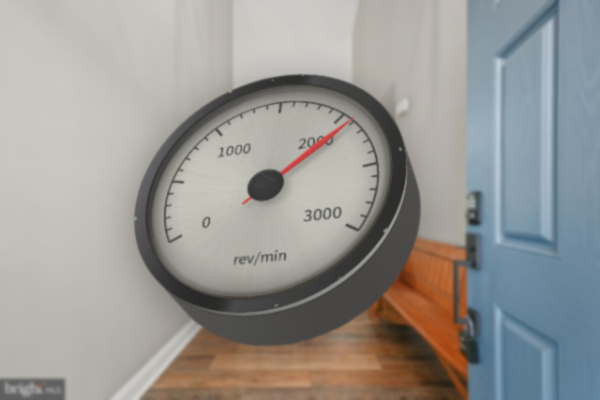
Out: rpm 2100
